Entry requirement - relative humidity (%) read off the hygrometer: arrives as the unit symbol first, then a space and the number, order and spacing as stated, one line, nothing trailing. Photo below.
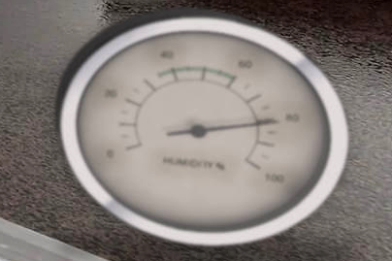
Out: % 80
